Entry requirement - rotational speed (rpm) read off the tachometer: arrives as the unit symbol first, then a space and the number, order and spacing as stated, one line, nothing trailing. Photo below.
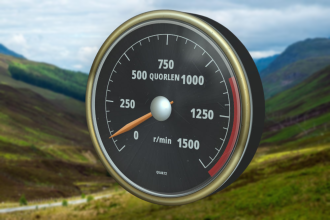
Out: rpm 75
